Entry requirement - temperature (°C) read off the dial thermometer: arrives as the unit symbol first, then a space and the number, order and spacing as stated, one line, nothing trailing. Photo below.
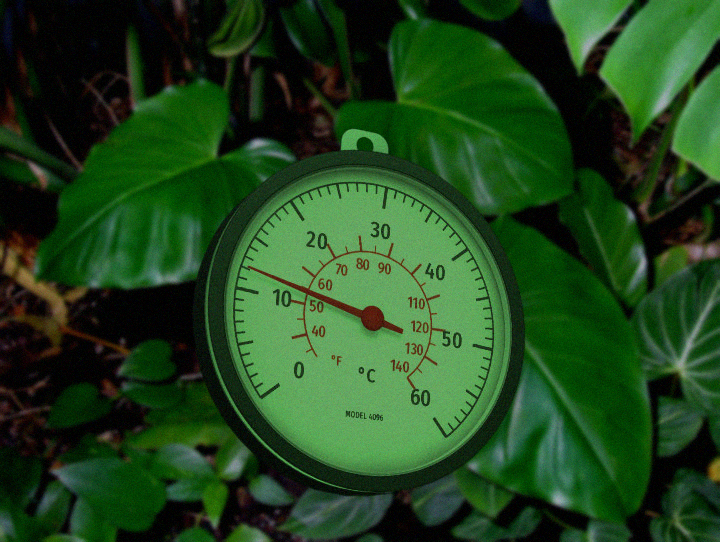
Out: °C 12
